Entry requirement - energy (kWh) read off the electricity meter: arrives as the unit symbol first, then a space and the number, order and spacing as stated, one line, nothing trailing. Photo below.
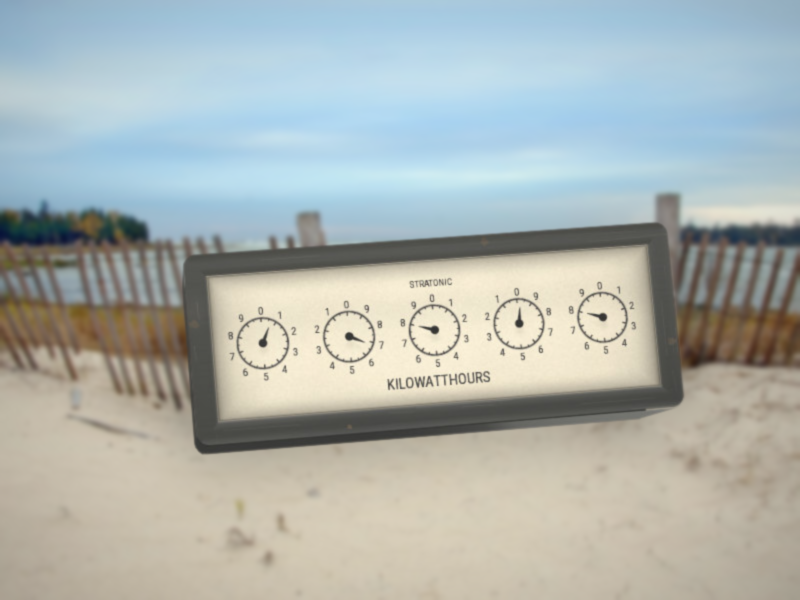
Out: kWh 6798
